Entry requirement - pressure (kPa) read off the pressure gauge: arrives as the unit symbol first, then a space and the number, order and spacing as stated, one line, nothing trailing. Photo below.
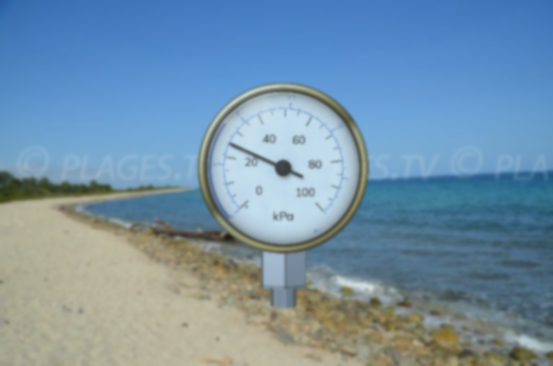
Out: kPa 25
